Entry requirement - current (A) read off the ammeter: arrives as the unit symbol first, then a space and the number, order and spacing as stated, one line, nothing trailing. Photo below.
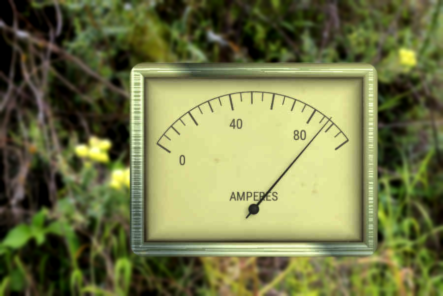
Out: A 87.5
